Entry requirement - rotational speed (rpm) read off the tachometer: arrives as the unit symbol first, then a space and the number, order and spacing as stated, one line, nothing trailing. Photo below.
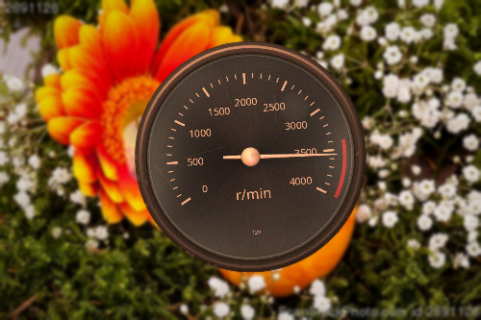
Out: rpm 3550
